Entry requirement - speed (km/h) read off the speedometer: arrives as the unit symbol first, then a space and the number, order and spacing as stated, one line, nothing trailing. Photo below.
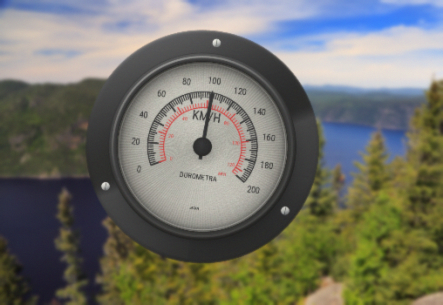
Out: km/h 100
